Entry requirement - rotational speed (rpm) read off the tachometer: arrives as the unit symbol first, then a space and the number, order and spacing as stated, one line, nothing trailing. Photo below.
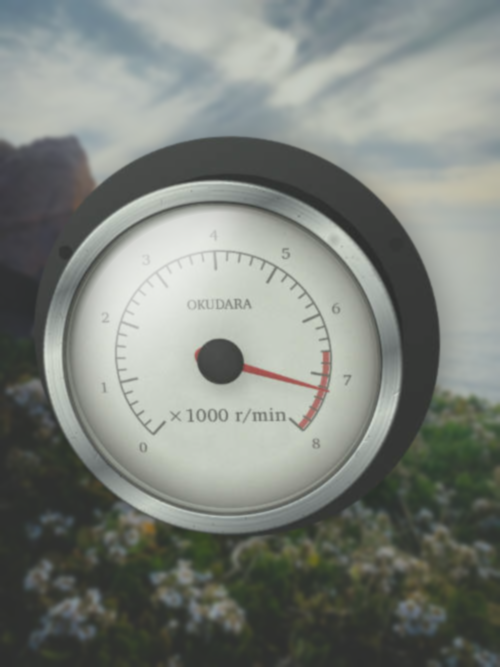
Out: rpm 7200
